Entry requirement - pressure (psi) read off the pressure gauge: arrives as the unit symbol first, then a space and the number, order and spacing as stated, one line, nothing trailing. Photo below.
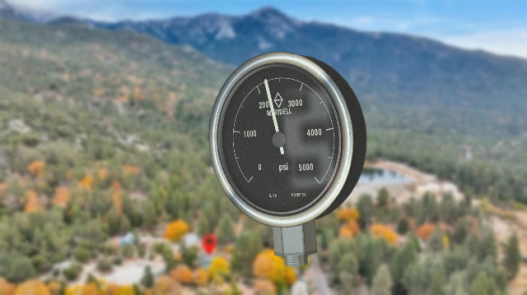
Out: psi 2250
